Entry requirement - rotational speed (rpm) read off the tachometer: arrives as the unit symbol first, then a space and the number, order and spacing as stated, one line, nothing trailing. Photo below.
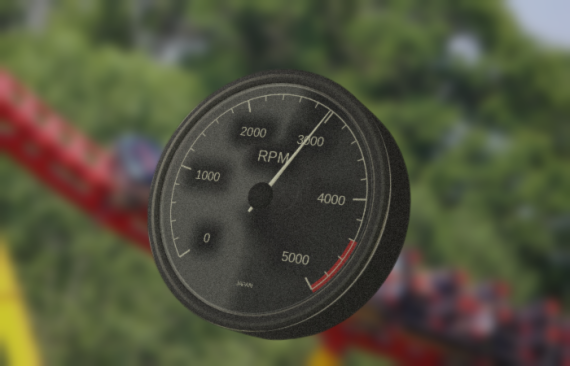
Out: rpm 3000
